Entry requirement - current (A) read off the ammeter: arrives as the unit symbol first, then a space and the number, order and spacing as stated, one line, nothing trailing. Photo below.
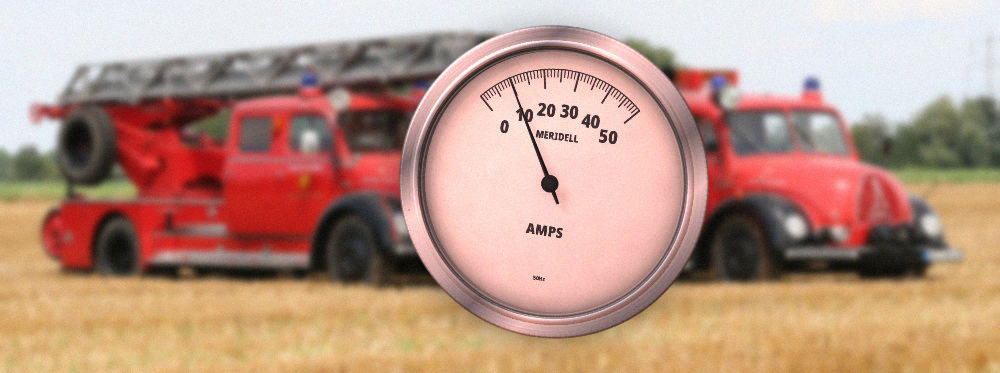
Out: A 10
